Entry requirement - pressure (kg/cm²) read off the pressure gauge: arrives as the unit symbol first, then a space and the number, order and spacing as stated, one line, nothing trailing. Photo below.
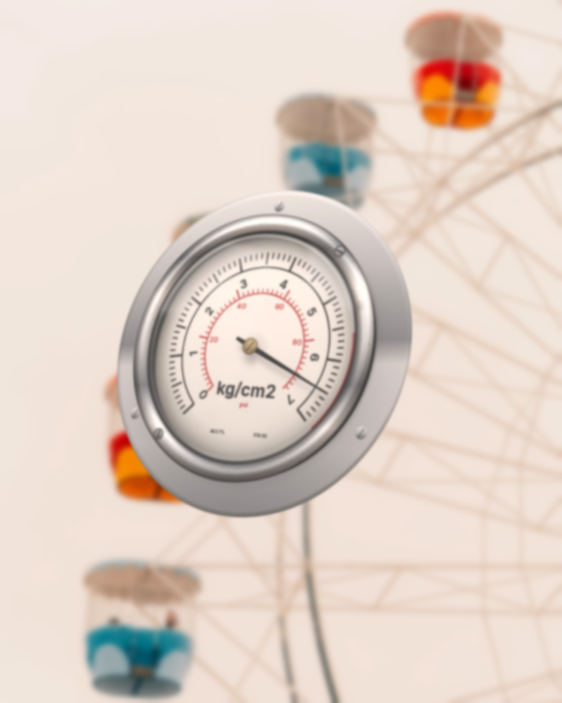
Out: kg/cm² 6.5
